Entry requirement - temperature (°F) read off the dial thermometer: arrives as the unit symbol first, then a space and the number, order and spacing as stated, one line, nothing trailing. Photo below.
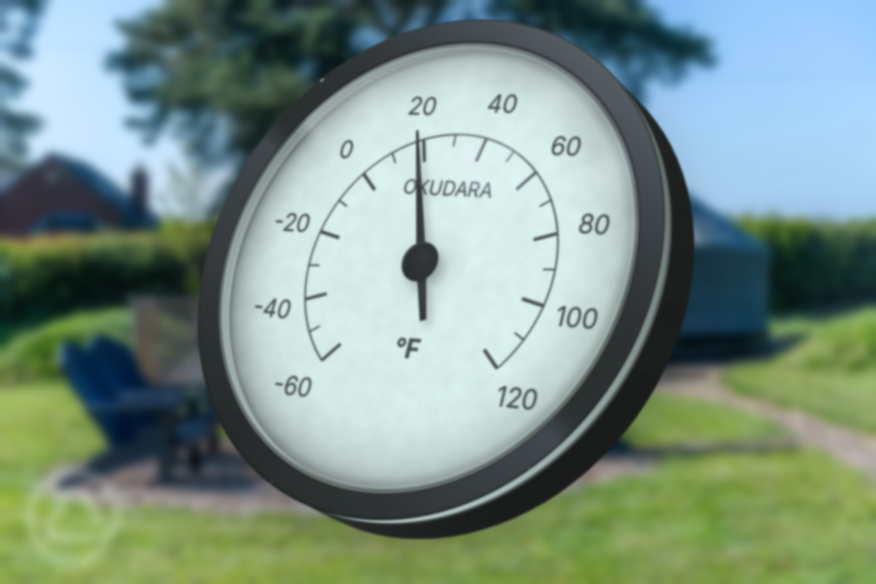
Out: °F 20
